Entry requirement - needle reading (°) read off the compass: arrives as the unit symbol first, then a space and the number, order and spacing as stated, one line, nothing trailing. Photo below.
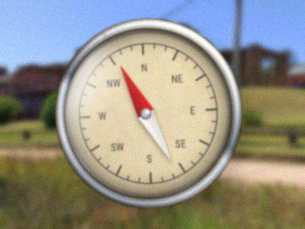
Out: ° 335
